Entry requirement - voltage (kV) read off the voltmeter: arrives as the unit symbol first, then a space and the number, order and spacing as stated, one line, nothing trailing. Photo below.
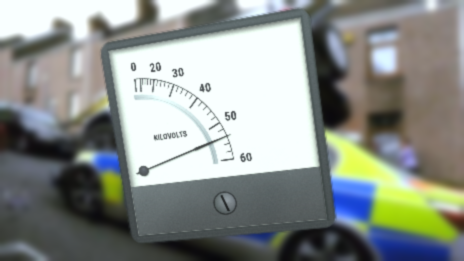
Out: kV 54
